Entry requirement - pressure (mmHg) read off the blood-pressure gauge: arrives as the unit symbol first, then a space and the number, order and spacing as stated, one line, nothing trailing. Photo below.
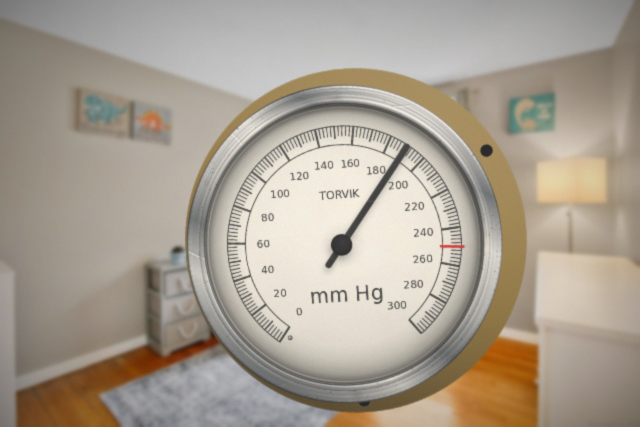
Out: mmHg 190
